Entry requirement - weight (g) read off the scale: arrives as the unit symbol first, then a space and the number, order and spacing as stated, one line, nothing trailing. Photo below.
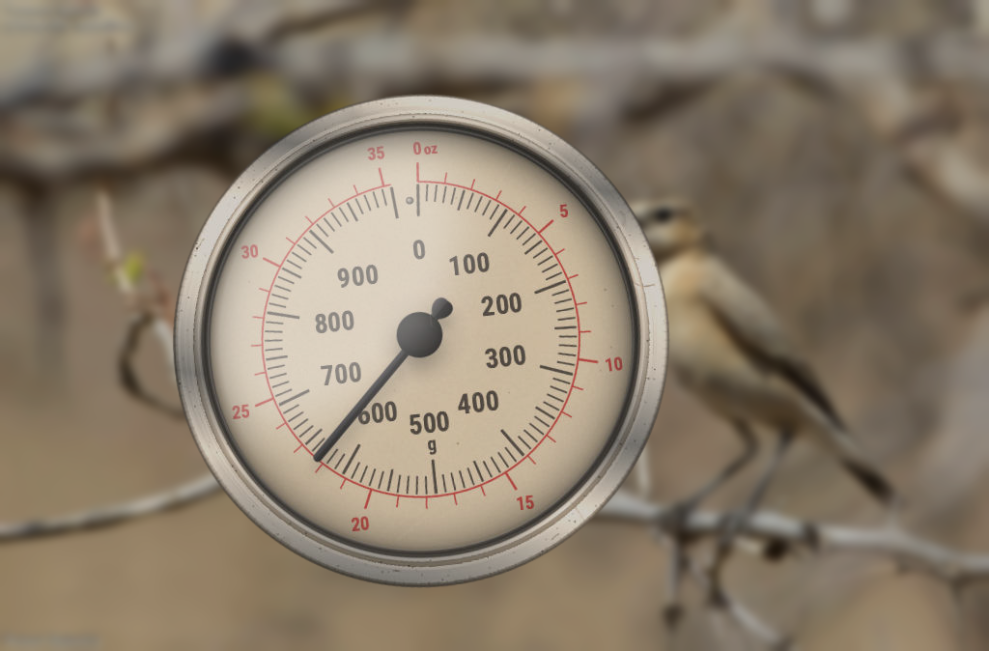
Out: g 630
